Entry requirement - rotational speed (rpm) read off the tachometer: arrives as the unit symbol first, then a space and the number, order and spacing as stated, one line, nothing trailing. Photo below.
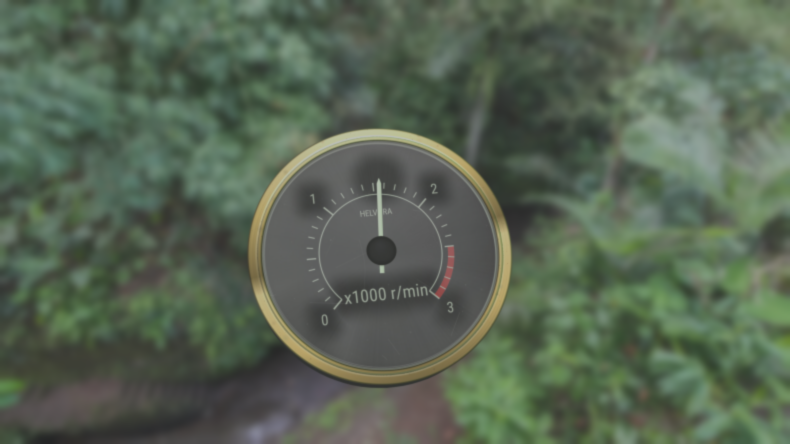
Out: rpm 1550
